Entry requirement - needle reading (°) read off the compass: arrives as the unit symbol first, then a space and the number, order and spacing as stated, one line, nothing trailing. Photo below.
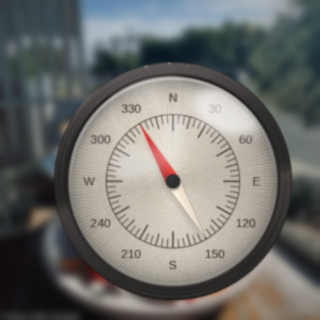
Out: ° 330
